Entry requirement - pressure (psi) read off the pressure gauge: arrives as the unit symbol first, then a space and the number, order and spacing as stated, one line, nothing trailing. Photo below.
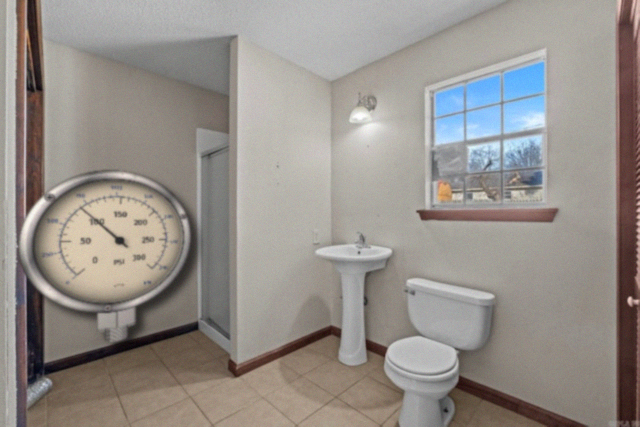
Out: psi 100
